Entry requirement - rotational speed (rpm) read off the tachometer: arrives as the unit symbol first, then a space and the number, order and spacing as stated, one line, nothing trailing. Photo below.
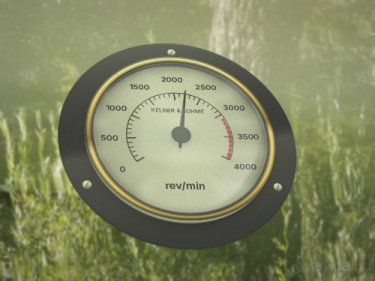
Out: rpm 2200
